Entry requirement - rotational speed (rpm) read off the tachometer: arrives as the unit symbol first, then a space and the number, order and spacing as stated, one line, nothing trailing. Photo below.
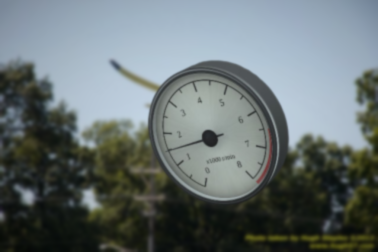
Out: rpm 1500
